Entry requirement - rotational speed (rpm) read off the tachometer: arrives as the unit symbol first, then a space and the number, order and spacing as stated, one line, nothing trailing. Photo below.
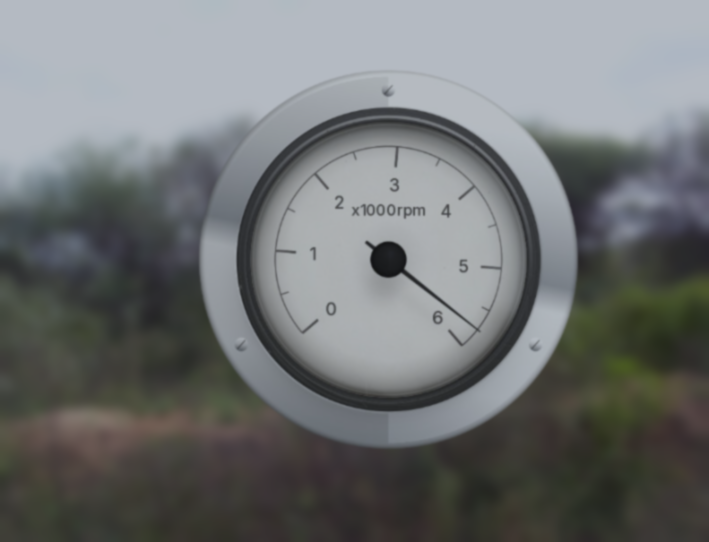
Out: rpm 5750
